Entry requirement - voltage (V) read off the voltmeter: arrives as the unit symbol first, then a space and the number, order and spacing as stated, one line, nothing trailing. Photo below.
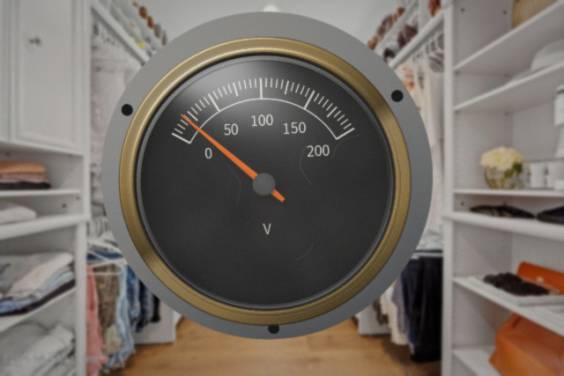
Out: V 20
